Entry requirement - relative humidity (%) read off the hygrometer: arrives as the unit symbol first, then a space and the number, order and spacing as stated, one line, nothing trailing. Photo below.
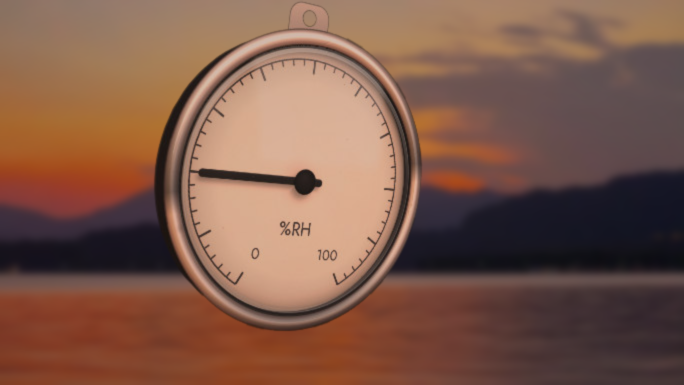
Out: % 20
